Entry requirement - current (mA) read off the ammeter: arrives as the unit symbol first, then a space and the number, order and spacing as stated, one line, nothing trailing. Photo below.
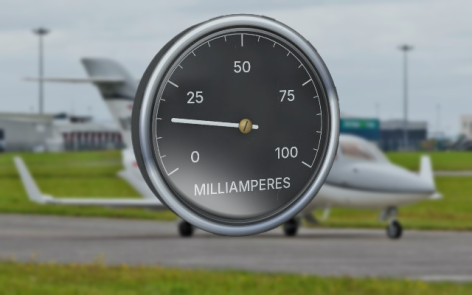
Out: mA 15
